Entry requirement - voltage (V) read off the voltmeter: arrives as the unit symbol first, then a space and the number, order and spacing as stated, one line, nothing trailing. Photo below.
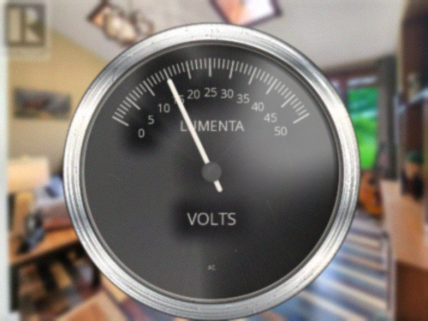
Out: V 15
